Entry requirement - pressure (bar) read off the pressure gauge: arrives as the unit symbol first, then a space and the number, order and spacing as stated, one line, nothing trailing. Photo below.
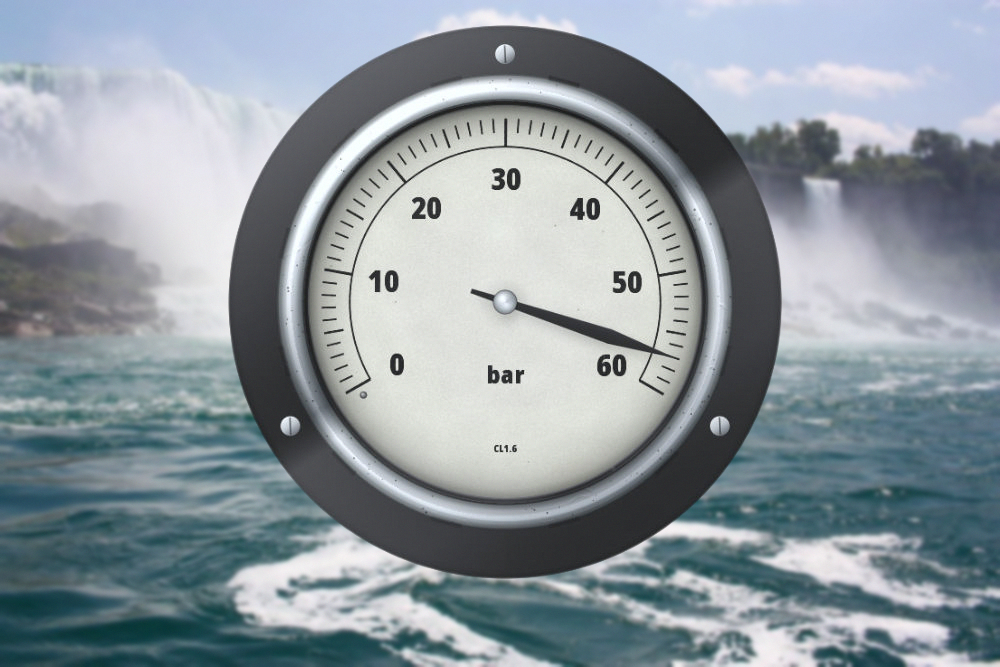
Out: bar 57
